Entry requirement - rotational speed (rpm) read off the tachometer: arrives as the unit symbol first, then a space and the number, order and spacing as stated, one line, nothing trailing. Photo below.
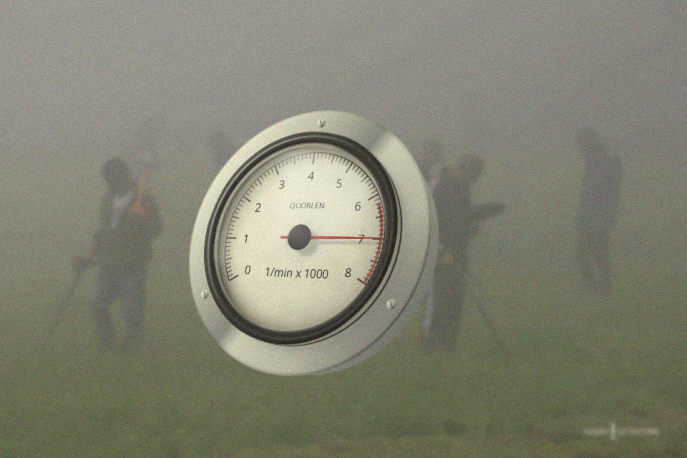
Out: rpm 7000
